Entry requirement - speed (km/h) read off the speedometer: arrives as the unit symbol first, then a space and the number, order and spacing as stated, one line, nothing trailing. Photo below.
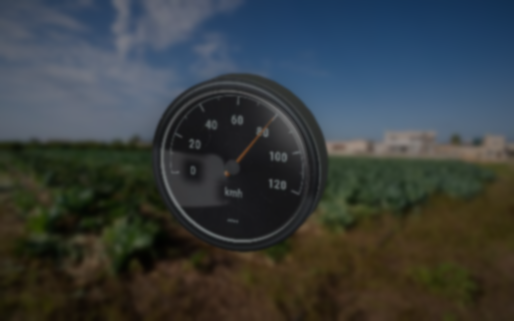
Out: km/h 80
